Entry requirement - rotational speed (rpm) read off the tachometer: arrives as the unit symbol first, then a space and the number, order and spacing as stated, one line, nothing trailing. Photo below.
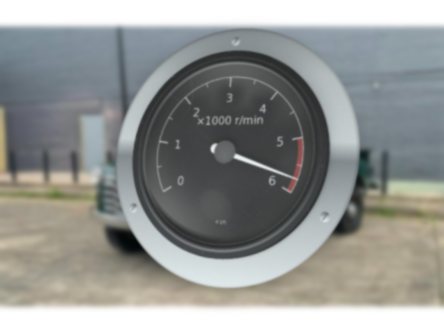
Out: rpm 5750
